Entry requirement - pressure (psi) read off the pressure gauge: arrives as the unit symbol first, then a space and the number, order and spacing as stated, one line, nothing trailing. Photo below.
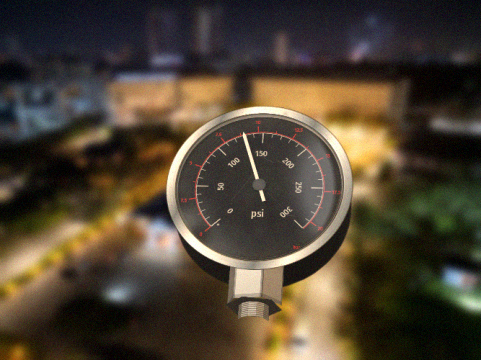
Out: psi 130
